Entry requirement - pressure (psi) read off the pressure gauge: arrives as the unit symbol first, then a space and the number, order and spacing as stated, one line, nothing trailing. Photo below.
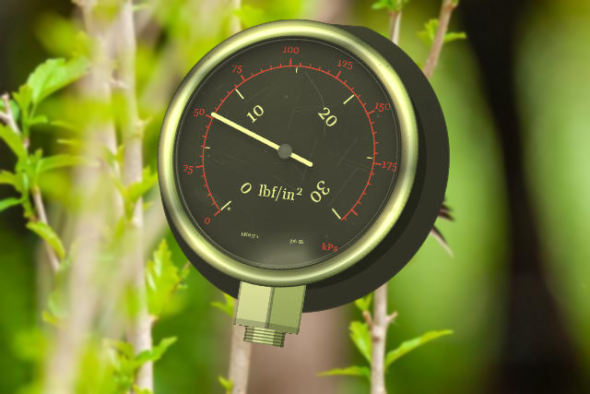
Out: psi 7.5
